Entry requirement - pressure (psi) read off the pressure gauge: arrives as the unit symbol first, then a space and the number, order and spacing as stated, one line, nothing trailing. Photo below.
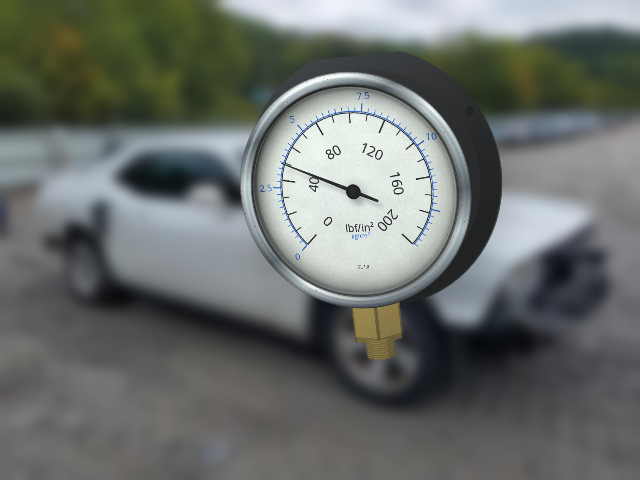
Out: psi 50
